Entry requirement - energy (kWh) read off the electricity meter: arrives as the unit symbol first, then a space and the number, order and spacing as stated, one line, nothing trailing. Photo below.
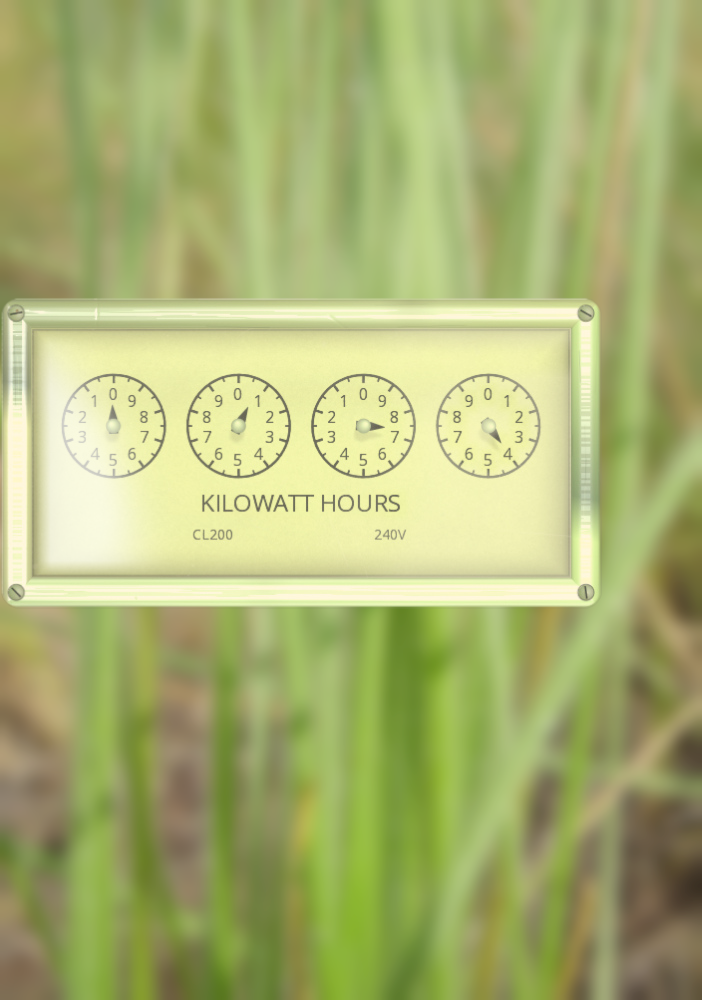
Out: kWh 74
